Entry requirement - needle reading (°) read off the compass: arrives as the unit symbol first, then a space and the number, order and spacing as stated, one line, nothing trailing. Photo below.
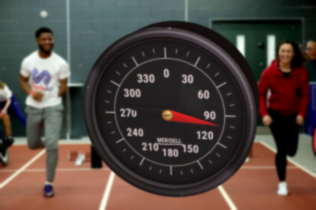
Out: ° 100
